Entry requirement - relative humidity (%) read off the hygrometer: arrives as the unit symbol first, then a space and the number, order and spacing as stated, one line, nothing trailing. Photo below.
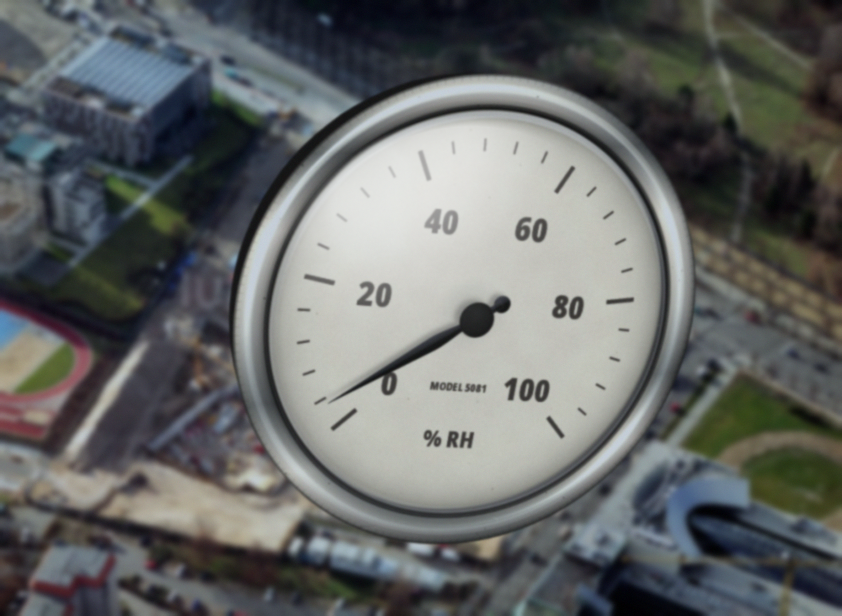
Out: % 4
